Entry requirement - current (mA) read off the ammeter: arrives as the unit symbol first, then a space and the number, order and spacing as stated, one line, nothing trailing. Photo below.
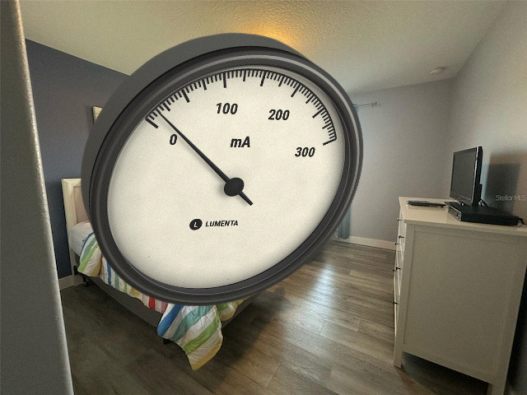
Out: mA 15
